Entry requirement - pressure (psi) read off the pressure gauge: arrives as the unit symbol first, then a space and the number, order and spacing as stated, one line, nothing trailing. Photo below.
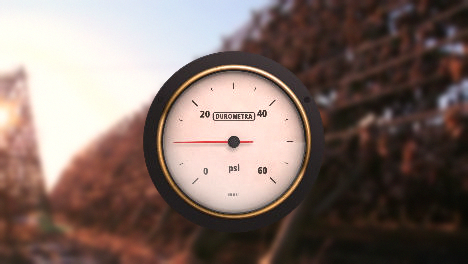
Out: psi 10
